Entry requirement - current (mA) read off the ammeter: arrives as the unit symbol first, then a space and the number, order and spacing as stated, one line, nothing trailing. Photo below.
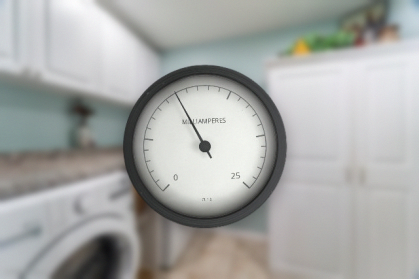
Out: mA 10
